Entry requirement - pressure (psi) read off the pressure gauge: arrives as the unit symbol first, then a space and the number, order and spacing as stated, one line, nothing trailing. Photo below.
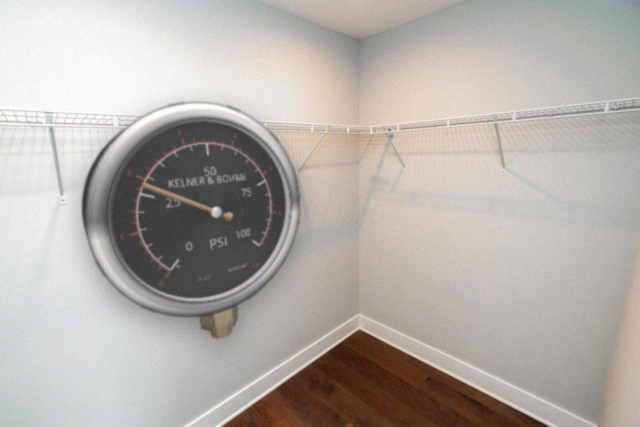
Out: psi 27.5
